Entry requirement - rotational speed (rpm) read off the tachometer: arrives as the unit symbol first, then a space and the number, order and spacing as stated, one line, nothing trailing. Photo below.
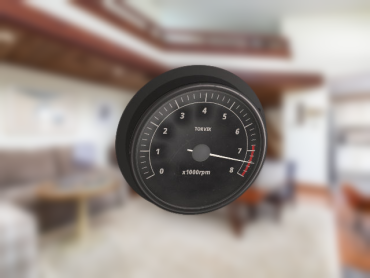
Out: rpm 7400
